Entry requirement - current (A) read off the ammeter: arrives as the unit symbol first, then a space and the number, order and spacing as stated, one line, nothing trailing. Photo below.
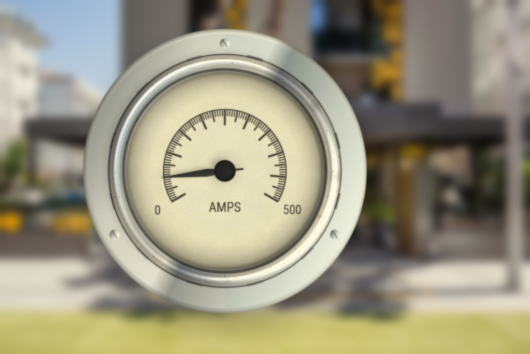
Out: A 50
